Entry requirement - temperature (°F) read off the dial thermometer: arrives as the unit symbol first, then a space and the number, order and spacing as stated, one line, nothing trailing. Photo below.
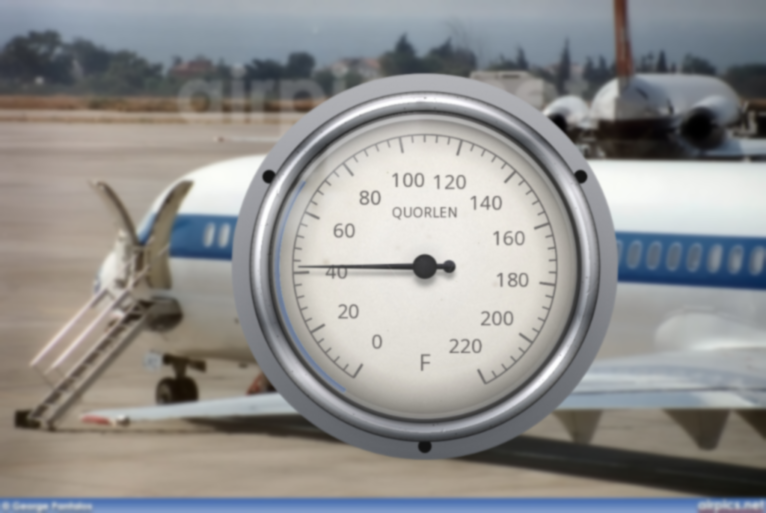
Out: °F 42
